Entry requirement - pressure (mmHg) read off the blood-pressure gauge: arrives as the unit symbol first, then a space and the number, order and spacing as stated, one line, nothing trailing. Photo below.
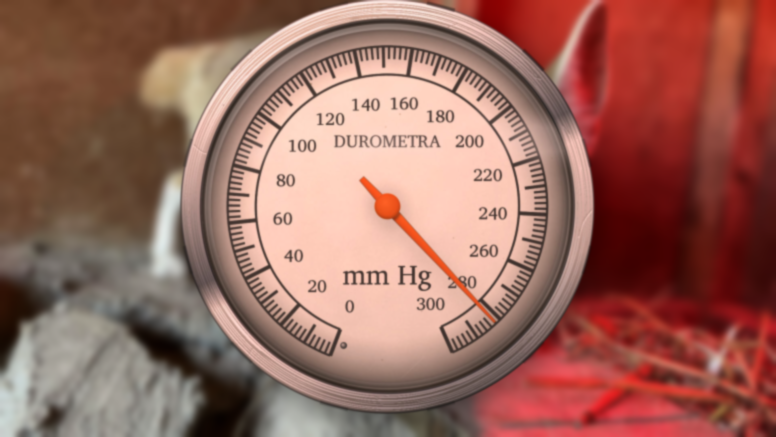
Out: mmHg 282
